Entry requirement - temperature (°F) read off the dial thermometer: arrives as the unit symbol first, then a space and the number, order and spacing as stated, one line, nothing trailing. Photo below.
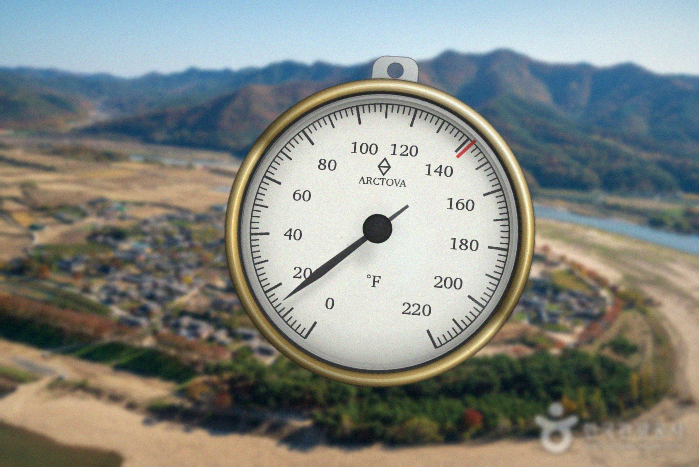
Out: °F 14
